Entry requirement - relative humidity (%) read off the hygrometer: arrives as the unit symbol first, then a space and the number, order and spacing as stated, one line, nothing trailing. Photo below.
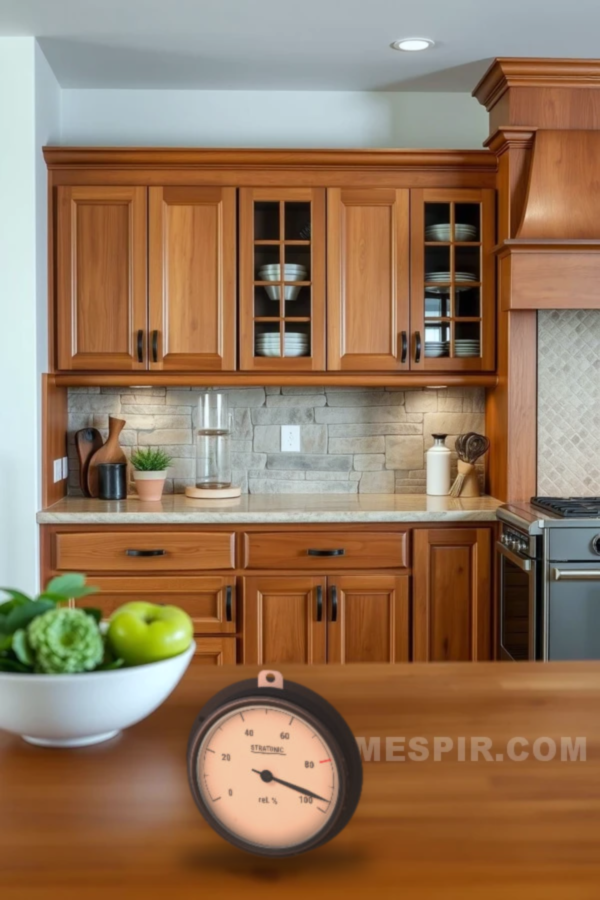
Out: % 95
